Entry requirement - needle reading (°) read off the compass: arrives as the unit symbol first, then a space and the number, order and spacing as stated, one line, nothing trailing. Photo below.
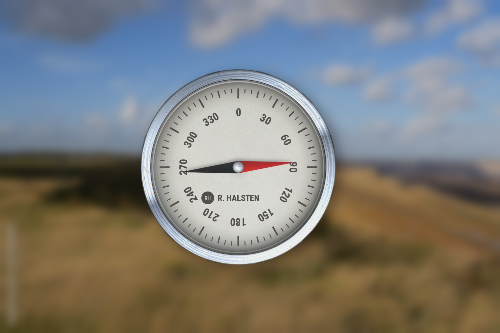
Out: ° 85
